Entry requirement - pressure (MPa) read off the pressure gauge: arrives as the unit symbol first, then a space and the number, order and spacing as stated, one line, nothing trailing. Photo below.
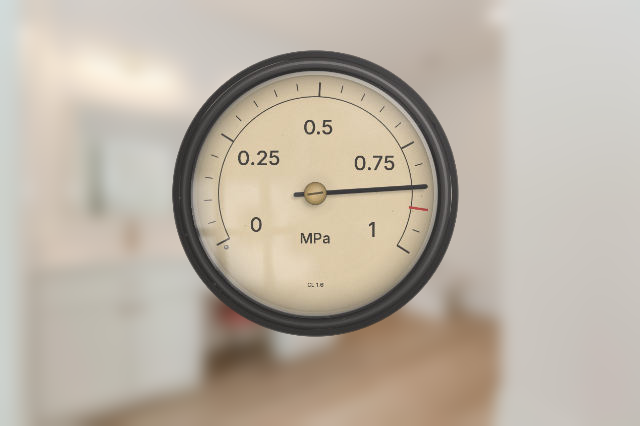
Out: MPa 0.85
